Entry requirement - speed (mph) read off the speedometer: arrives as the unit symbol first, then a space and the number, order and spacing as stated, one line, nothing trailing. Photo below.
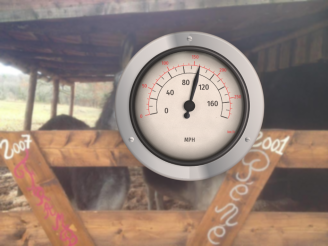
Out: mph 100
